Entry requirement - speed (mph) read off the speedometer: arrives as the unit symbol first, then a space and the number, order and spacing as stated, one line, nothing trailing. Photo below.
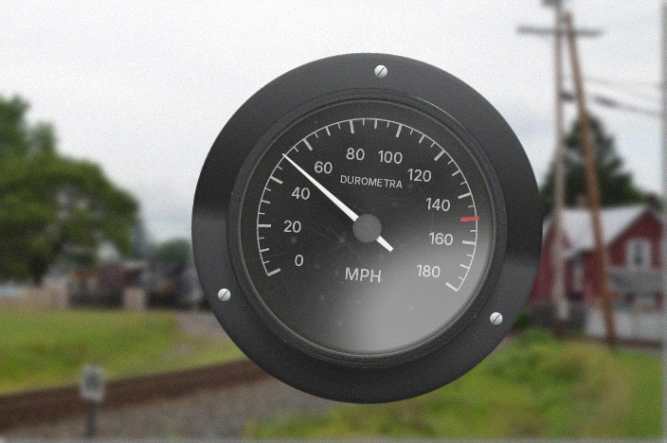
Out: mph 50
